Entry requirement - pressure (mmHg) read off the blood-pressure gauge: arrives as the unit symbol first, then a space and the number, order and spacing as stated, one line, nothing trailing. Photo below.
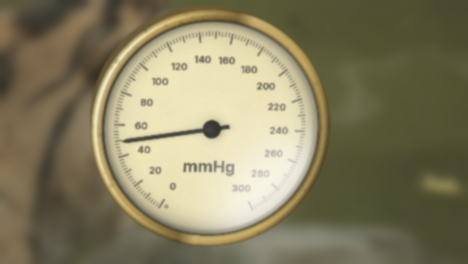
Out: mmHg 50
